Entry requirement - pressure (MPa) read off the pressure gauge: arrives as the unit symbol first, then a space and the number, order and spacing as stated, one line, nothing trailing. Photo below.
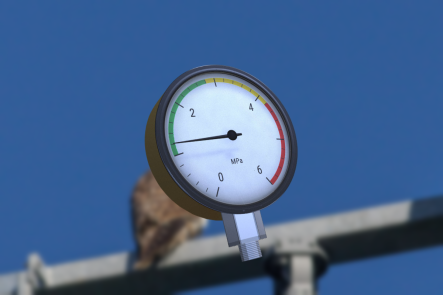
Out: MPa 1.2
